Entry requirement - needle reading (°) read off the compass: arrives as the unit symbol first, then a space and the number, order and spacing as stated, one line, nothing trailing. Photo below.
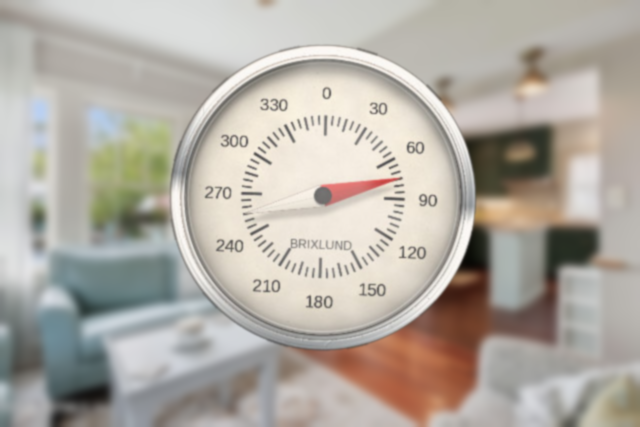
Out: ° 75
